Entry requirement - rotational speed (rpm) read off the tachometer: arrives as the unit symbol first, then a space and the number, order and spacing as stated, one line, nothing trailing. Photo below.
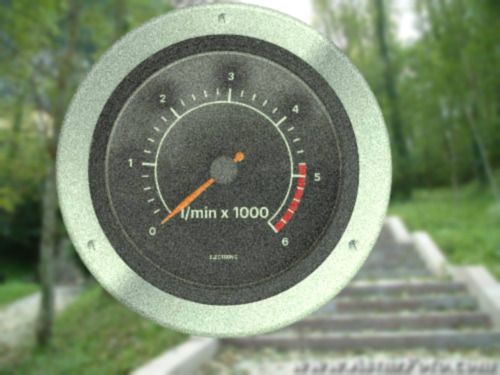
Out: rpm 0
